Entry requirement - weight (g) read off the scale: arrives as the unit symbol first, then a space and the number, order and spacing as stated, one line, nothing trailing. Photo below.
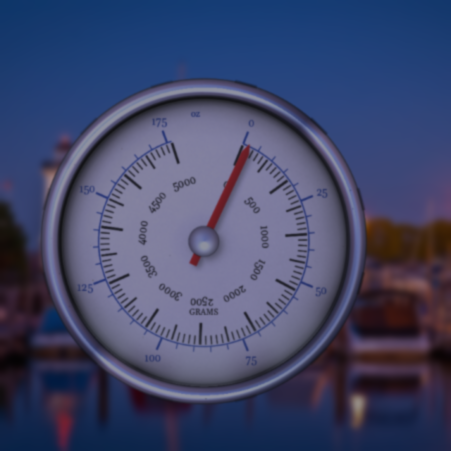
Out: g 50
